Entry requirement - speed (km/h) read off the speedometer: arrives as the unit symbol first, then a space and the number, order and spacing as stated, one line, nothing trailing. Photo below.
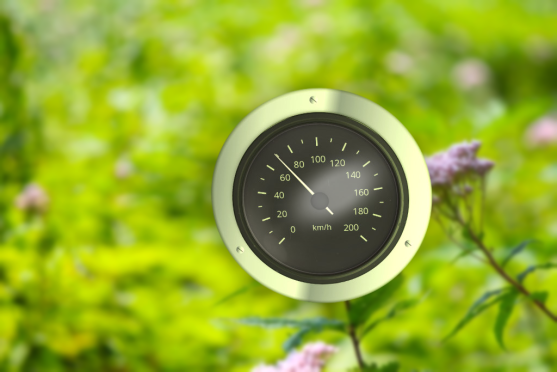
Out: km/h 70
